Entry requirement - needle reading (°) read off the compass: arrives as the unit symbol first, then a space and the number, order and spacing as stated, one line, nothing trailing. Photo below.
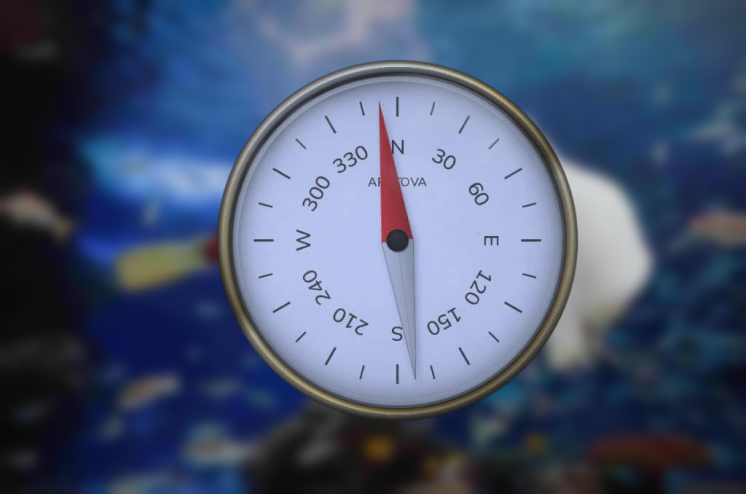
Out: ° 352.5
